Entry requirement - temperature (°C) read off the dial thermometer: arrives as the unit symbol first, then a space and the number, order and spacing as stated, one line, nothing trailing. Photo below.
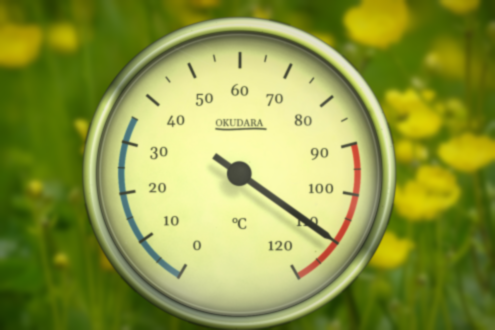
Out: °C 110
